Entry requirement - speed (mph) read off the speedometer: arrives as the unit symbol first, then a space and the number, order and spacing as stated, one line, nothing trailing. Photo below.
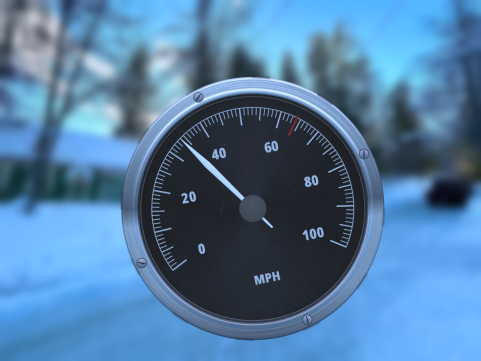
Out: mph 34
